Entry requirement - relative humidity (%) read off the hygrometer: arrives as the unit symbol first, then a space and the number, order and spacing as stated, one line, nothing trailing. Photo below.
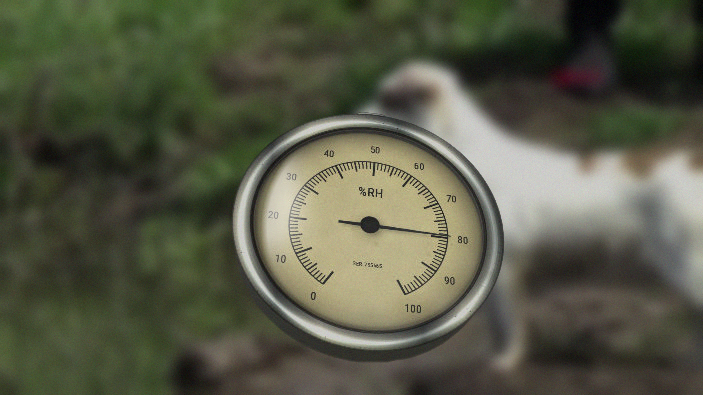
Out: % 80
